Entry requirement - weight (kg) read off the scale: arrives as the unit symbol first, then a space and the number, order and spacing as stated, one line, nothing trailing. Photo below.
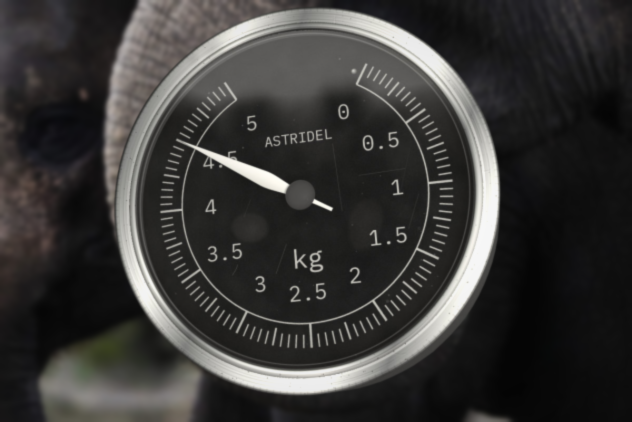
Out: kg 4.5
